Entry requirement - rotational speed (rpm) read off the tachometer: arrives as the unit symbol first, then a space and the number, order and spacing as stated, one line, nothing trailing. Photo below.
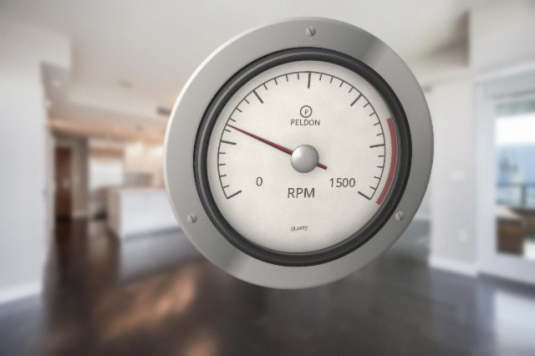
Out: rpm 325
